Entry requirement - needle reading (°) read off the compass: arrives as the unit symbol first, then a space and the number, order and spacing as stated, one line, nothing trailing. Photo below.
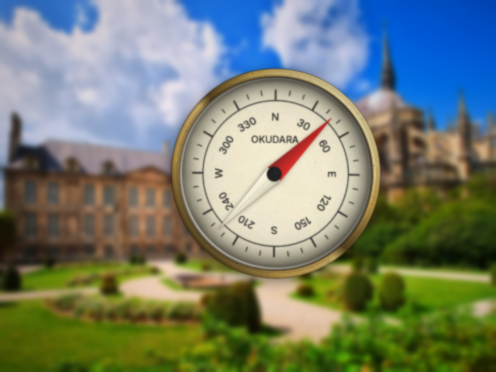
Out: ° 45
